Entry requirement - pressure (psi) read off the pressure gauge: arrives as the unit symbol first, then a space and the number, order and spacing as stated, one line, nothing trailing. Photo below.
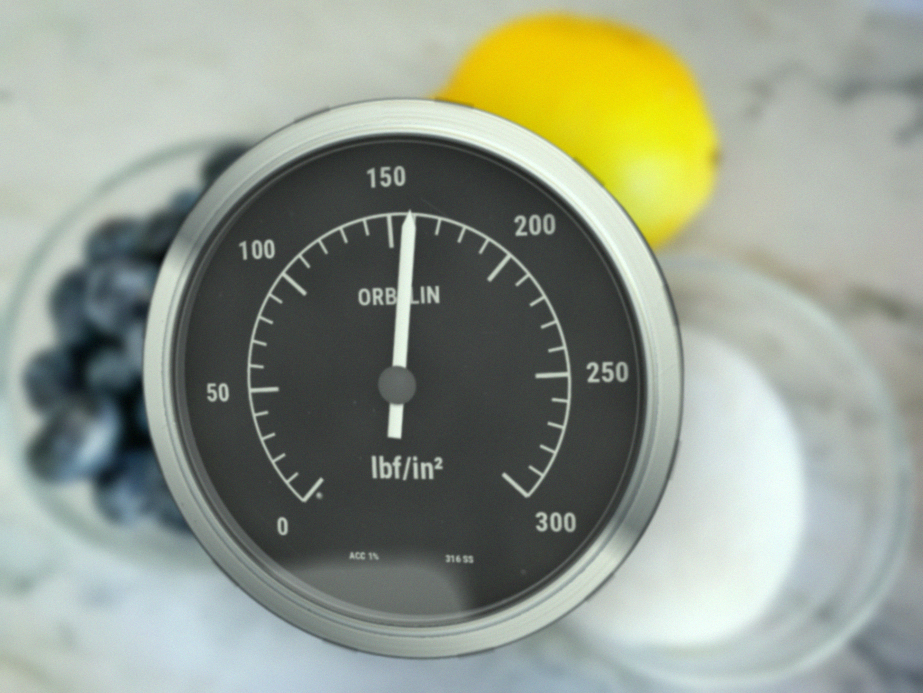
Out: psi 160
